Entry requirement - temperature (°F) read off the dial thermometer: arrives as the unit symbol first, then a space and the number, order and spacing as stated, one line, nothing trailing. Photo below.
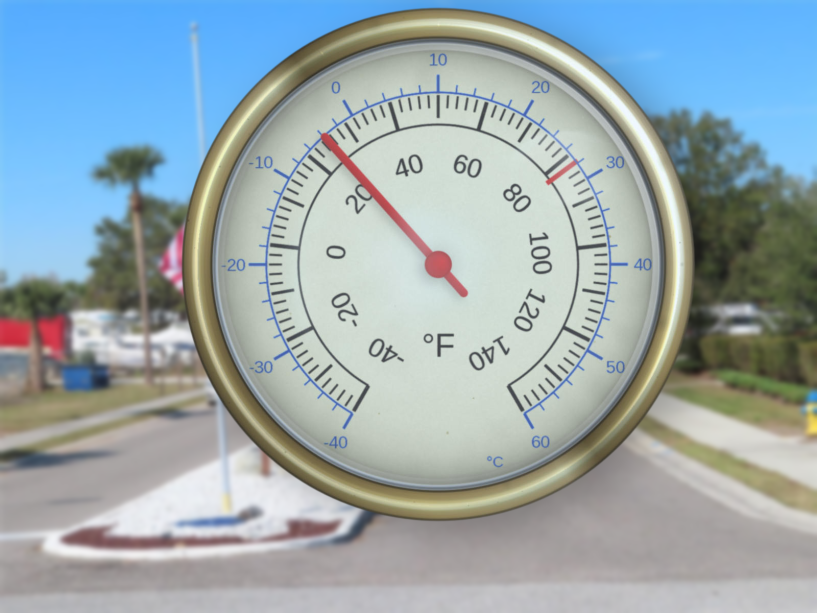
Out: °F 25
